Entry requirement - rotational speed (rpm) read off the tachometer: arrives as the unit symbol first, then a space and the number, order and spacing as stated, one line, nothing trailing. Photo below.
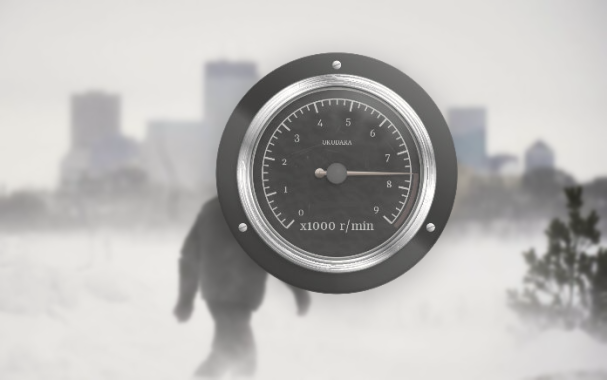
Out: rpm 7600
